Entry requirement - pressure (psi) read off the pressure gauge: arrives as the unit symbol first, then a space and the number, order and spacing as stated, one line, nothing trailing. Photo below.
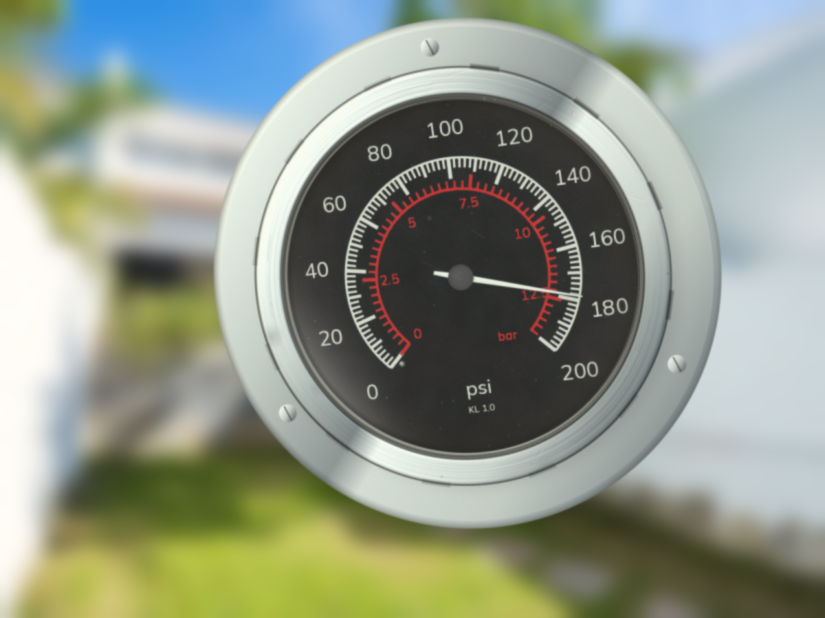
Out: psi 178
